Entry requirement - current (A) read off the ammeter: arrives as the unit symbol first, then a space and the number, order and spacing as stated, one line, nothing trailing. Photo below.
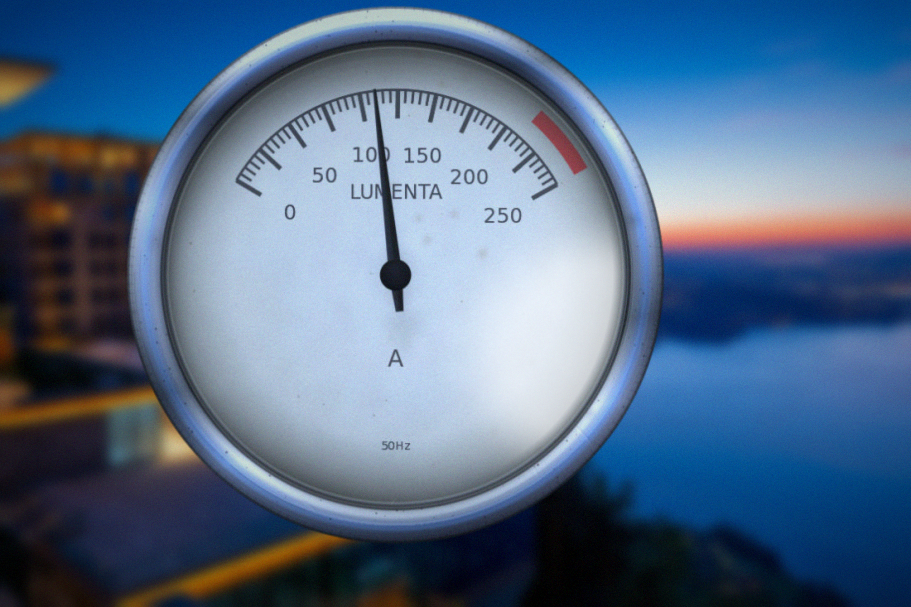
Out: A 110
